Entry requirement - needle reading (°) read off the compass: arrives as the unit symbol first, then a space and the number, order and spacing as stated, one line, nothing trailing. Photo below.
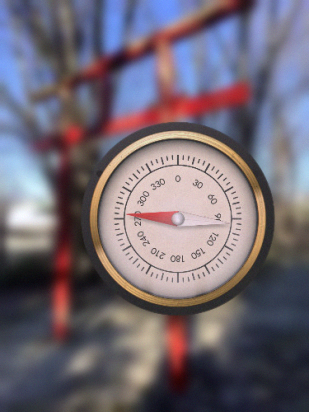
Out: ° 275
